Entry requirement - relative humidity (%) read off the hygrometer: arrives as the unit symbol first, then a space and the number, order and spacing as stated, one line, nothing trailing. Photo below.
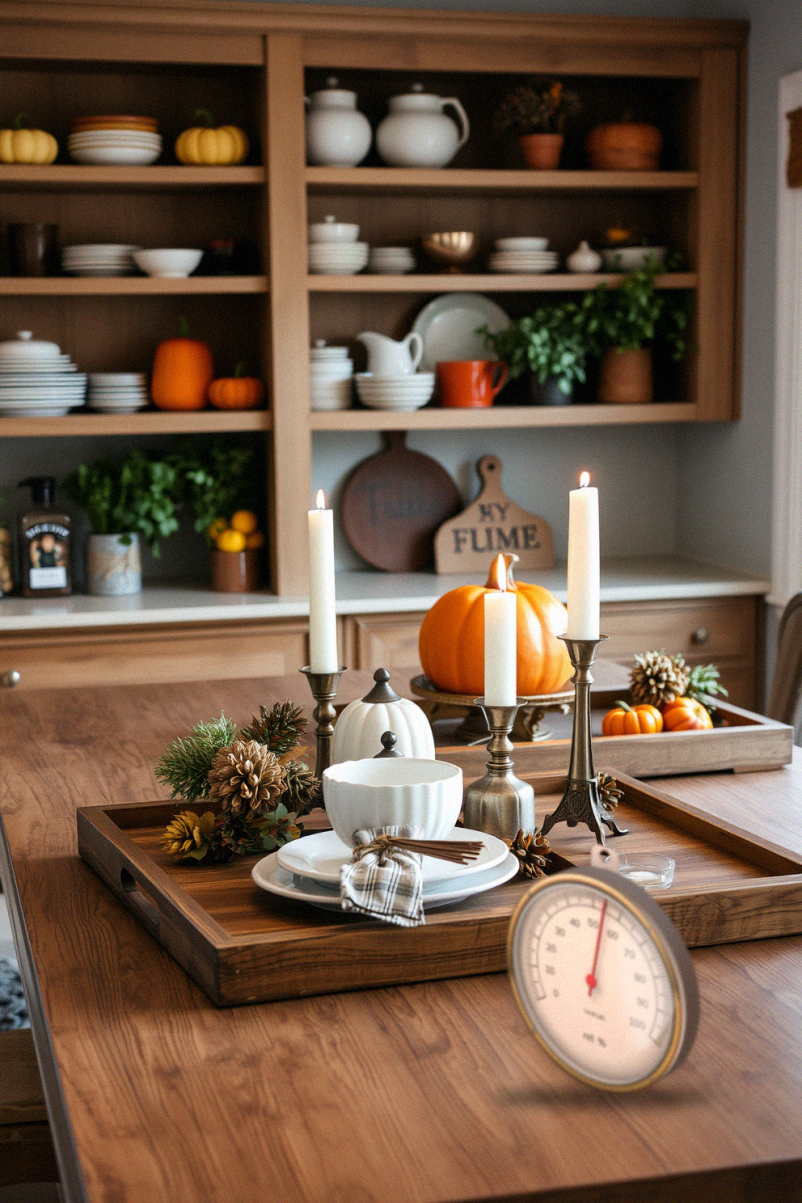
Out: % 55
